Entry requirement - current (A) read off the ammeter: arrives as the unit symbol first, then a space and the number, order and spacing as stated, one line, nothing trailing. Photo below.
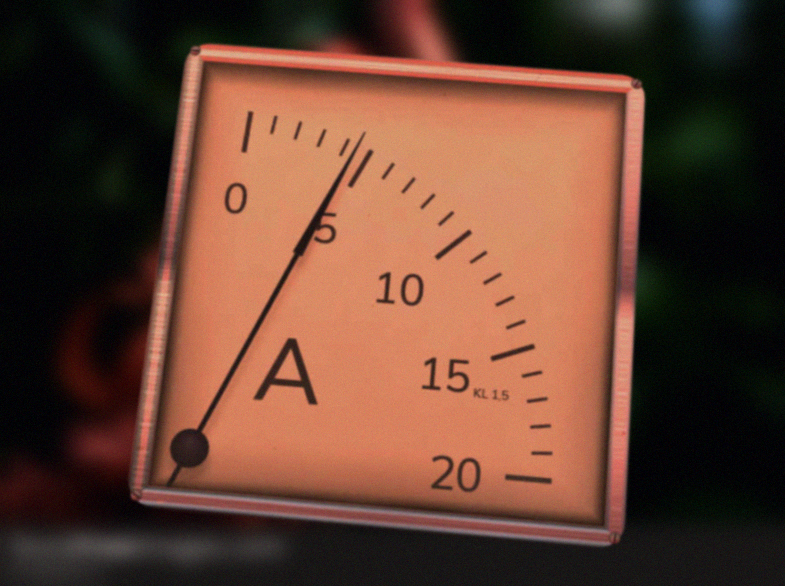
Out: A 4.5
